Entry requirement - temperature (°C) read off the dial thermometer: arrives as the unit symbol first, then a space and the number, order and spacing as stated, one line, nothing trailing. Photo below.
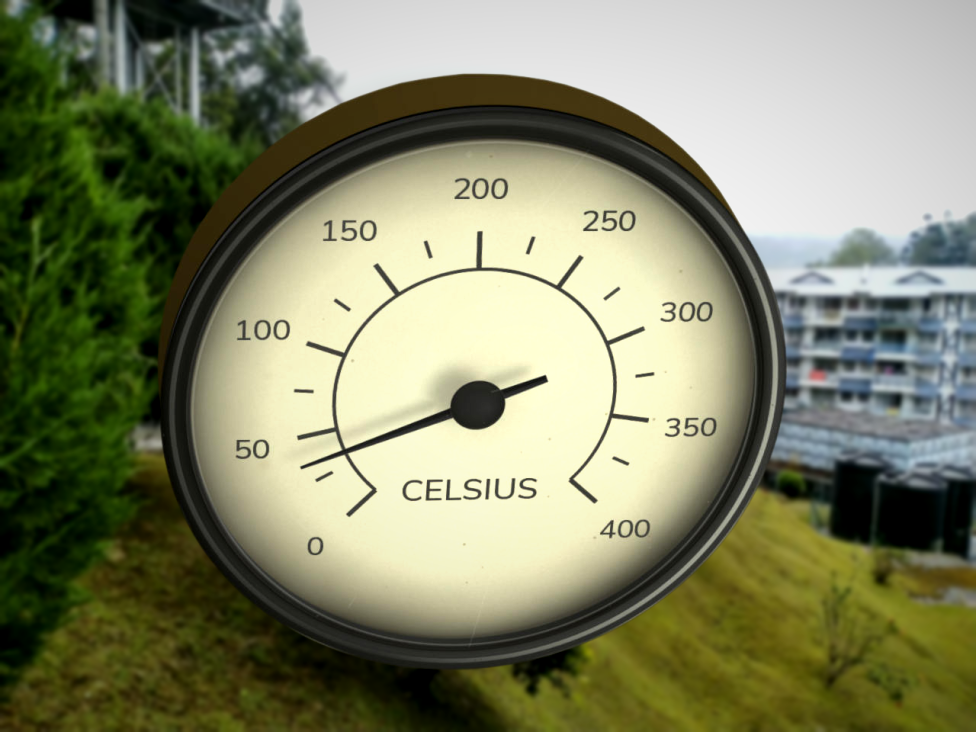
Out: °C 37.5
